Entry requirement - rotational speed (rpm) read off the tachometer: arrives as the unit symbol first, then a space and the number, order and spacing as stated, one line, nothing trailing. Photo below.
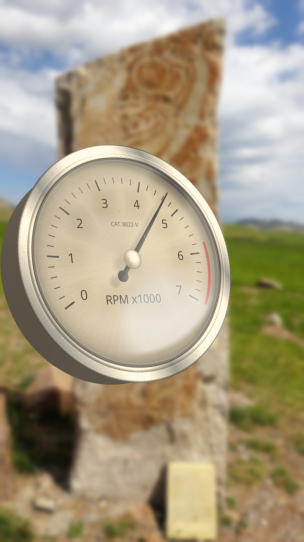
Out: rpm 4600
